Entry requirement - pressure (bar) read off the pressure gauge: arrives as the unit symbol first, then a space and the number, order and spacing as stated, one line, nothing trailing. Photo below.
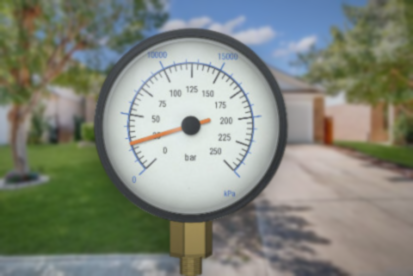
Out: bar 25
